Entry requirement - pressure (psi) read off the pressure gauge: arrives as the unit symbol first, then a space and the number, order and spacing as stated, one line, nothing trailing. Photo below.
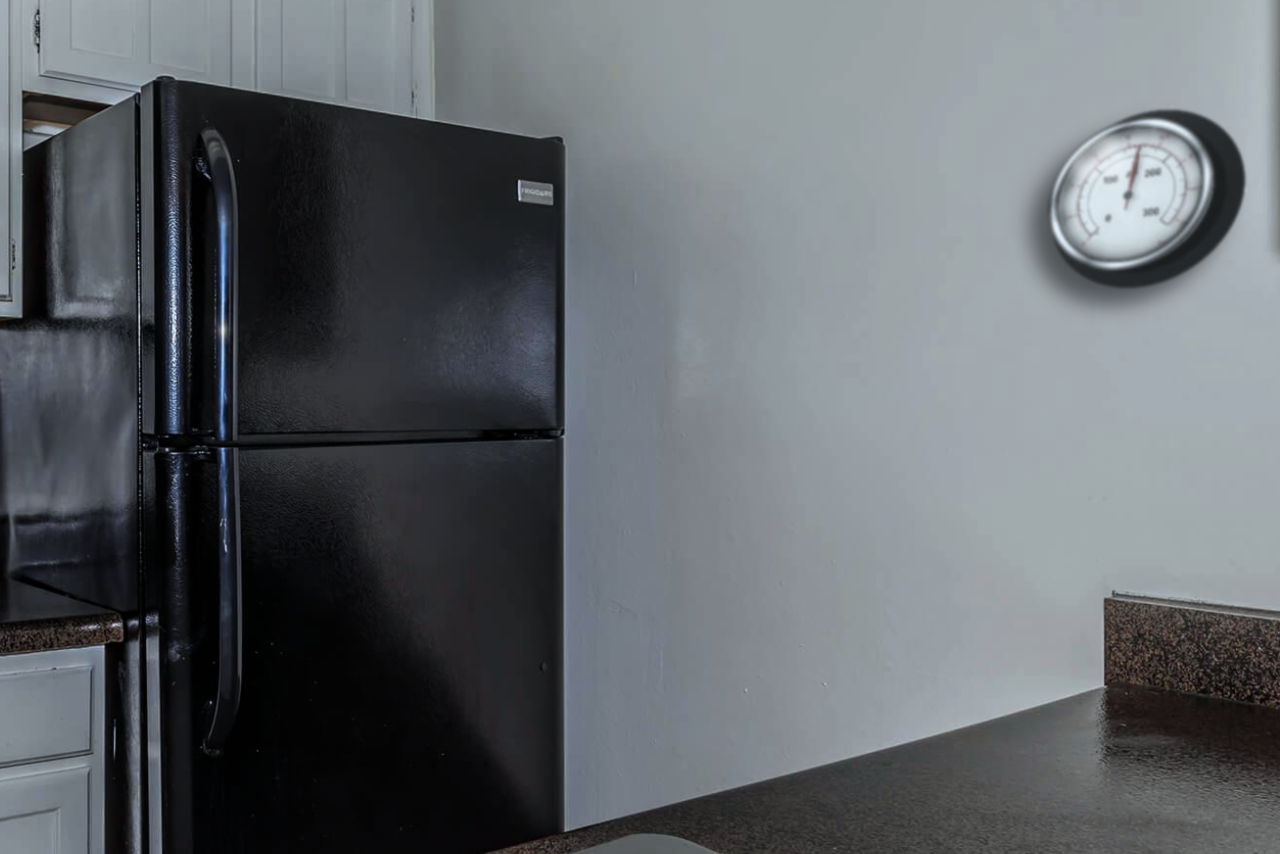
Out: psi 160
